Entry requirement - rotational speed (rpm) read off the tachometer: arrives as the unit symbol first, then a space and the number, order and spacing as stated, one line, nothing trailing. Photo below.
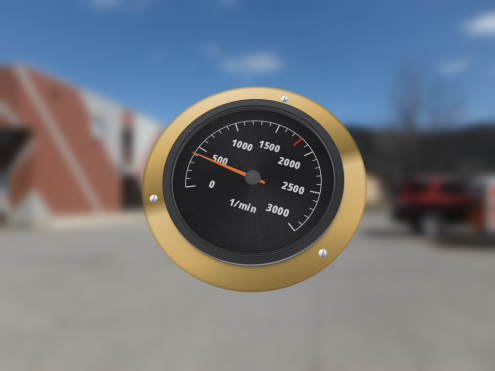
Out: rpm 400
